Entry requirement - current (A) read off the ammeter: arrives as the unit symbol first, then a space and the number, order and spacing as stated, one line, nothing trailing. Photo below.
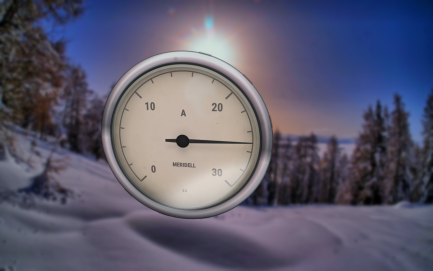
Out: A 25
